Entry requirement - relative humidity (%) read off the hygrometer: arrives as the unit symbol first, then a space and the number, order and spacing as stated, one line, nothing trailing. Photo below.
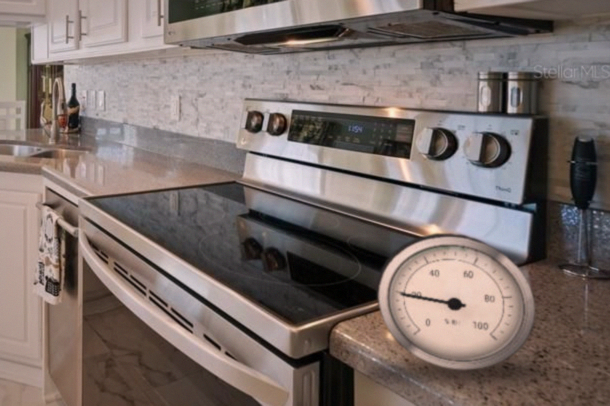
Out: % 20
